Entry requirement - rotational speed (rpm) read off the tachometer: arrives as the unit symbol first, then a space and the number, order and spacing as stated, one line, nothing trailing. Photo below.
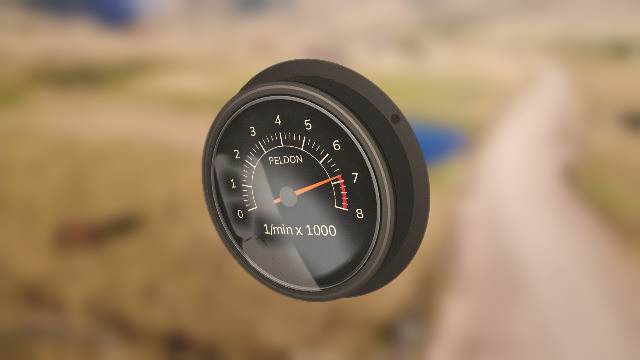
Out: rpm 6800
